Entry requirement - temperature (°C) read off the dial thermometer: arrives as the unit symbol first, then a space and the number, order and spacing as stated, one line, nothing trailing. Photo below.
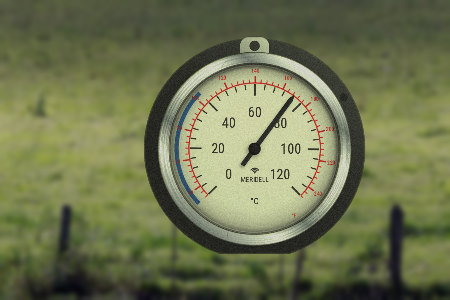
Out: °C 76
